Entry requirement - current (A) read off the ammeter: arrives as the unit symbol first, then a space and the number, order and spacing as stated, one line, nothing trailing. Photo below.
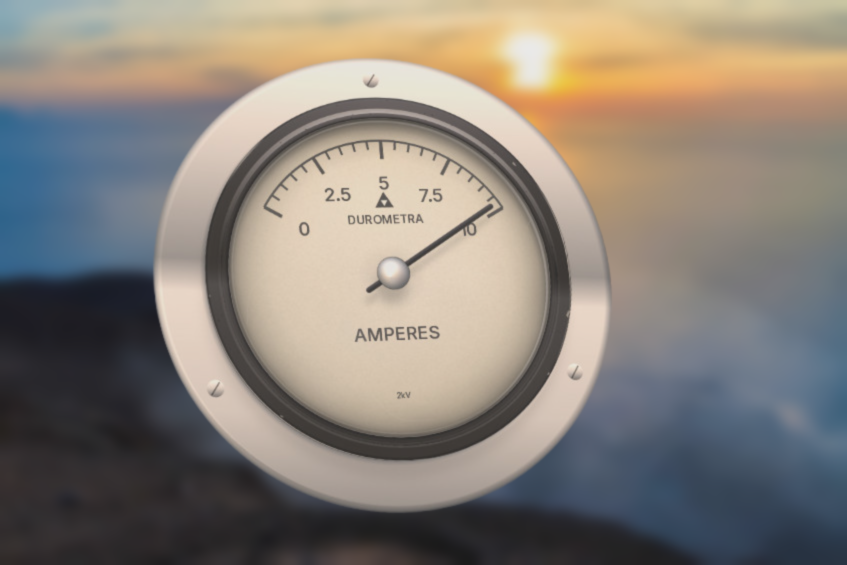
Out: A 9.75
